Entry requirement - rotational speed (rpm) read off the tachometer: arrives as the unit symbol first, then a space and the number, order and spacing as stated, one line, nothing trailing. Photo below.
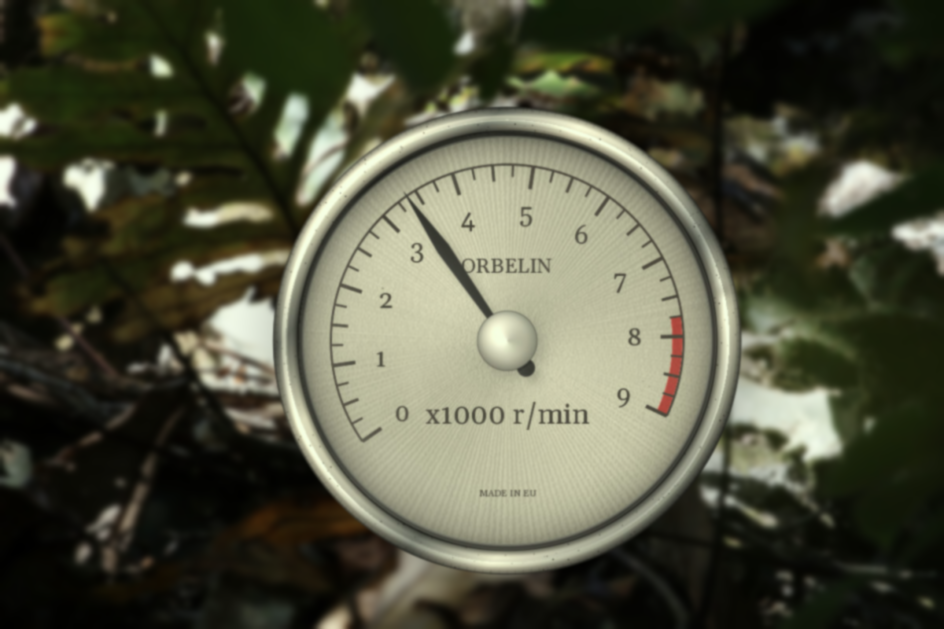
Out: rpm 3375
